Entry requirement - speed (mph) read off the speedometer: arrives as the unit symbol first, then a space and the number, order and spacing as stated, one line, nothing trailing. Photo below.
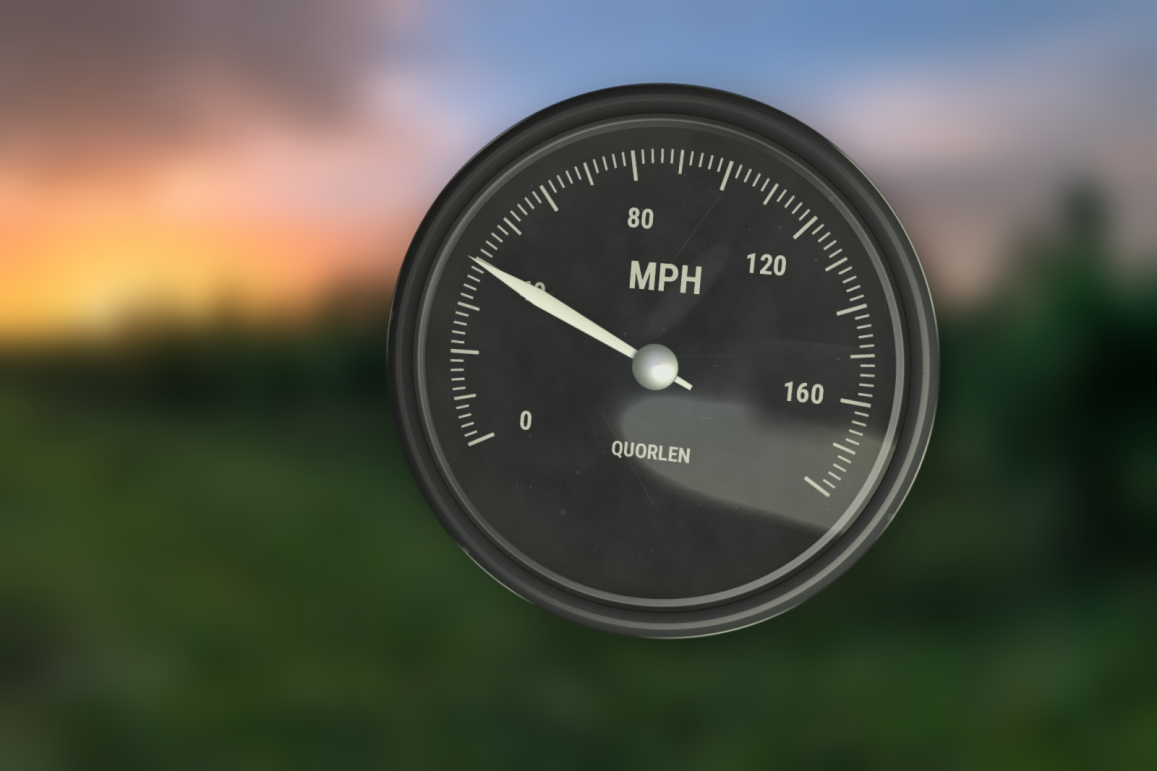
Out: mph 40
